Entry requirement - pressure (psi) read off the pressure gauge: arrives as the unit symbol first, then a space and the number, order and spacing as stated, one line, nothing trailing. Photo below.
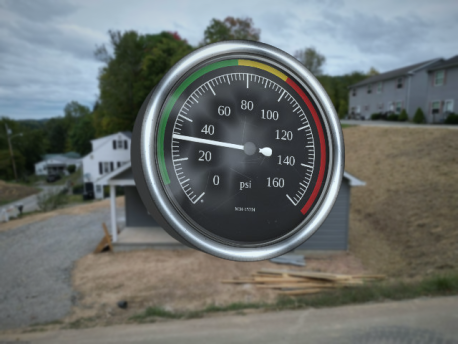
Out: psi 30
